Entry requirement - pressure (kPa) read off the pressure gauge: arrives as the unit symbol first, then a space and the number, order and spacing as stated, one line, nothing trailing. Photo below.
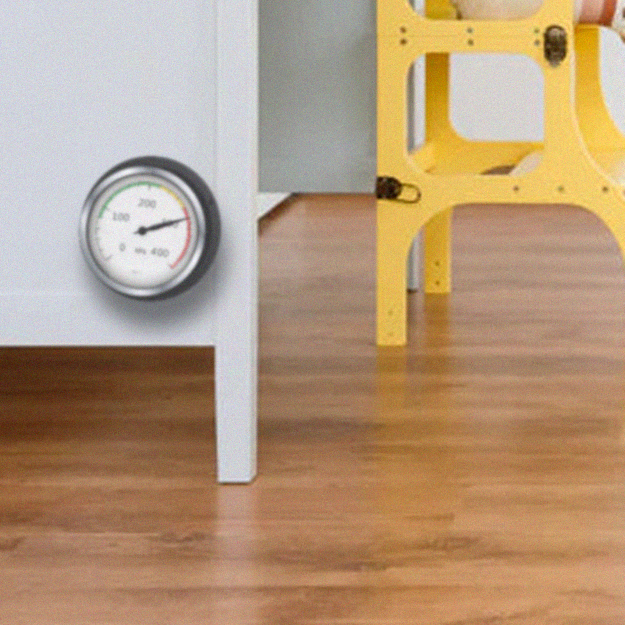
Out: kPa 300
